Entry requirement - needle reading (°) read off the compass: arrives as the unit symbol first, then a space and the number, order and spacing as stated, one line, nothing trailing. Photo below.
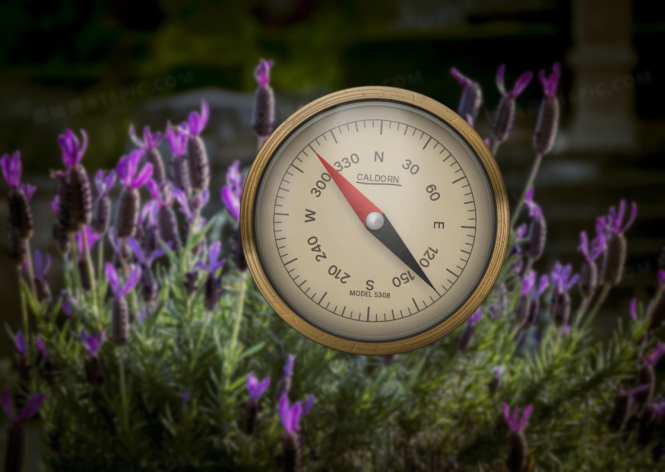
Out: ° 315
